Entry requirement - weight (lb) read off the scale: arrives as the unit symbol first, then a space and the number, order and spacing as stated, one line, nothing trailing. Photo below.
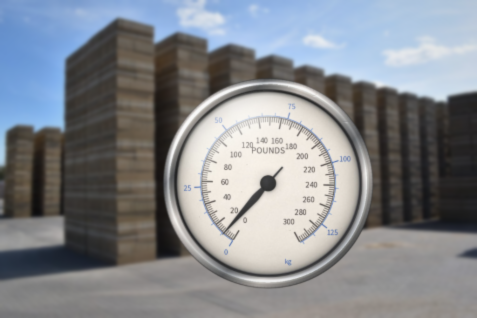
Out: lb 10
